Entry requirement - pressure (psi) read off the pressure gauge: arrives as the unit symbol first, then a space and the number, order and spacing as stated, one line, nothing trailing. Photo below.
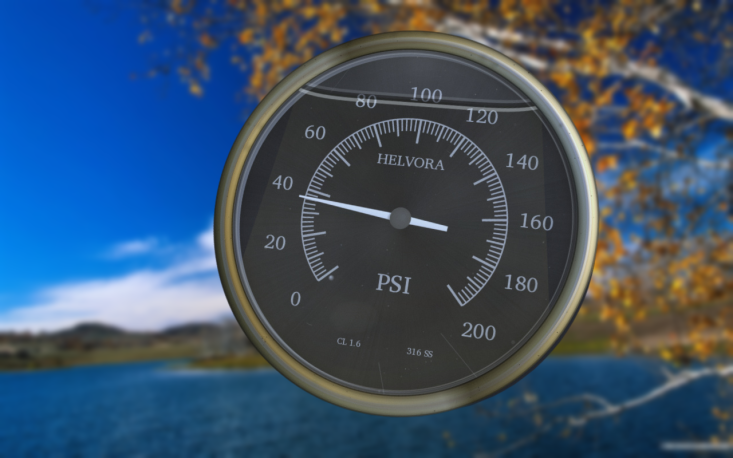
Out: psi 36
